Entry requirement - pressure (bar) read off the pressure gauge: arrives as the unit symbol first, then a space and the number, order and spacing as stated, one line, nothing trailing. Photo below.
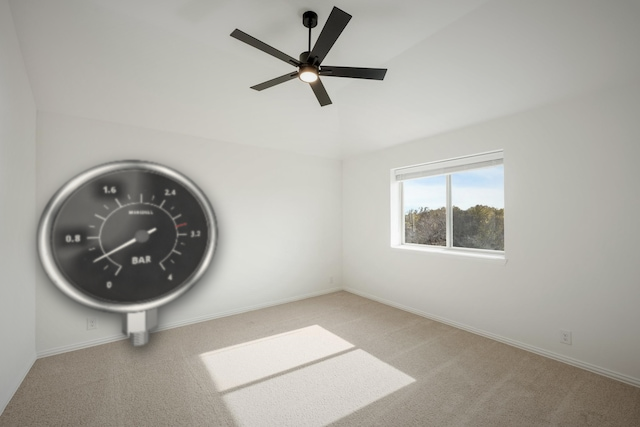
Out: bar 0.4
